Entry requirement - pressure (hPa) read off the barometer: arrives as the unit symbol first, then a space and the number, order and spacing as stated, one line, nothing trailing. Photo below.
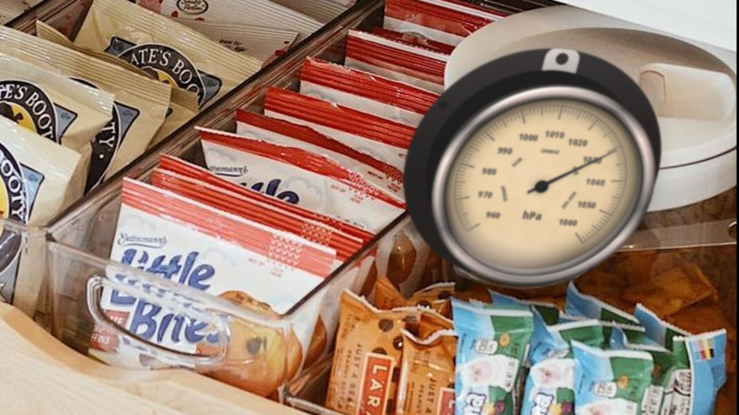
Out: hPa 1030
